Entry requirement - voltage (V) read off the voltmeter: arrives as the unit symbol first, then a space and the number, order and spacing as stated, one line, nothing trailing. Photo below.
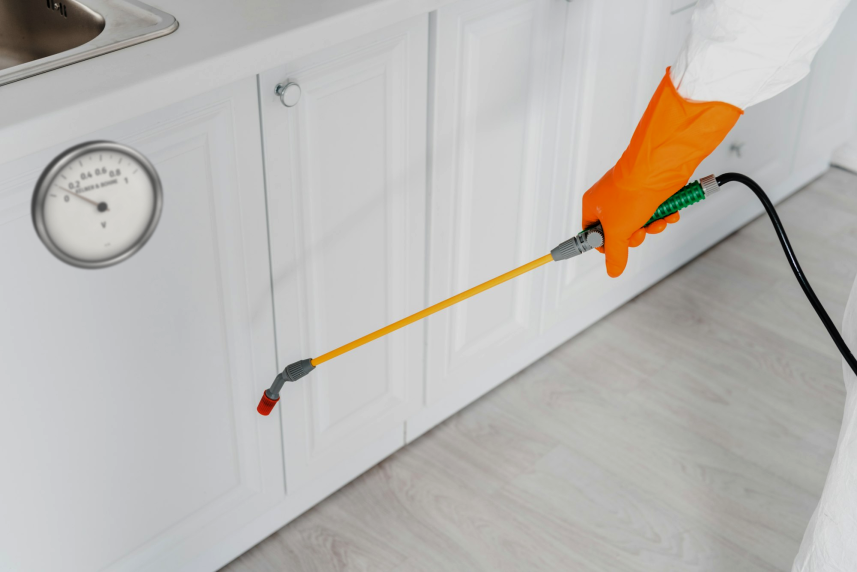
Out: V 0.1
